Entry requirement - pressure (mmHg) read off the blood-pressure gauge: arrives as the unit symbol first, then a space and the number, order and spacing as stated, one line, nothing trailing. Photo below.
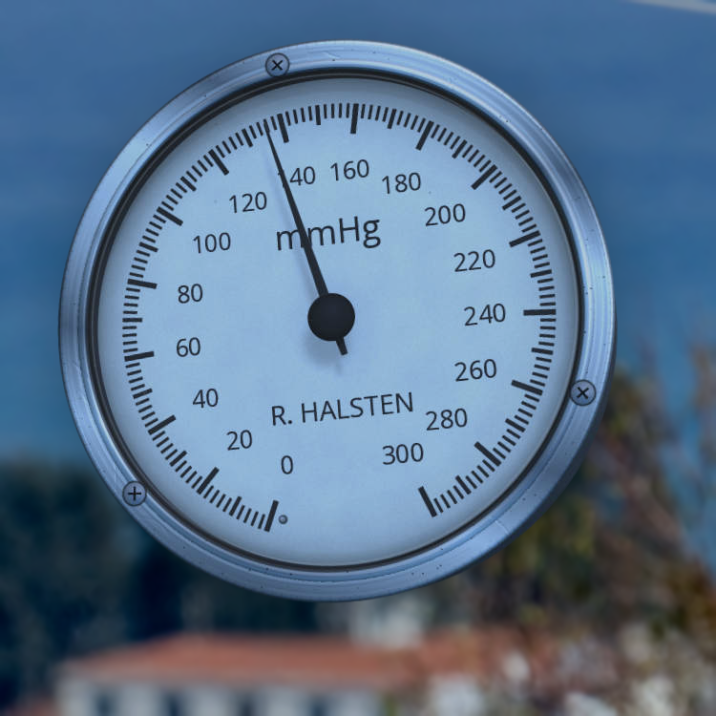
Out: mmHg 136
